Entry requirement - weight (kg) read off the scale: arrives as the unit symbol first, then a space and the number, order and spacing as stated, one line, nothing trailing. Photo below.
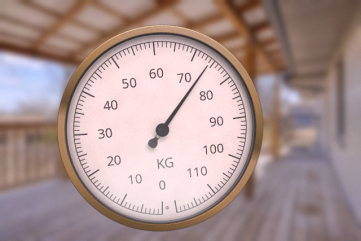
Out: kg 74
